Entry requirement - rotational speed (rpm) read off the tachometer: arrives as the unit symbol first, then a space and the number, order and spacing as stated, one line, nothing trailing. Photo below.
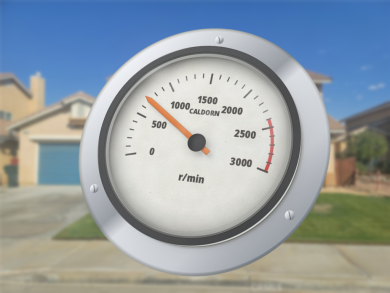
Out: rpm 700
